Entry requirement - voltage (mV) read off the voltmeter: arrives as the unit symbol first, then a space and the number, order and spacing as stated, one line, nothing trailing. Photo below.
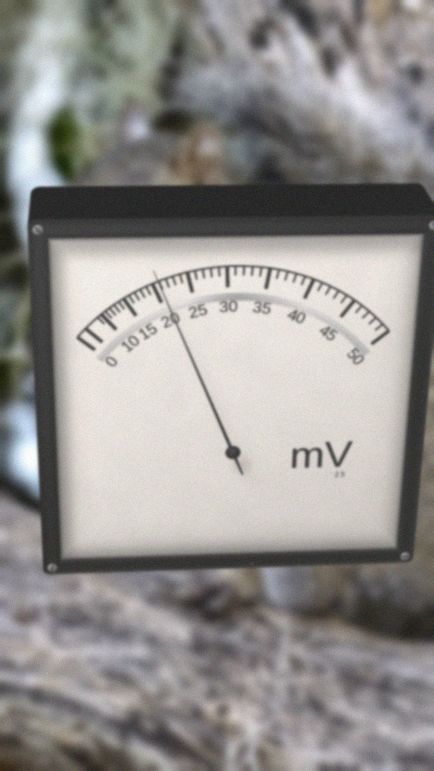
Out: mV 21
